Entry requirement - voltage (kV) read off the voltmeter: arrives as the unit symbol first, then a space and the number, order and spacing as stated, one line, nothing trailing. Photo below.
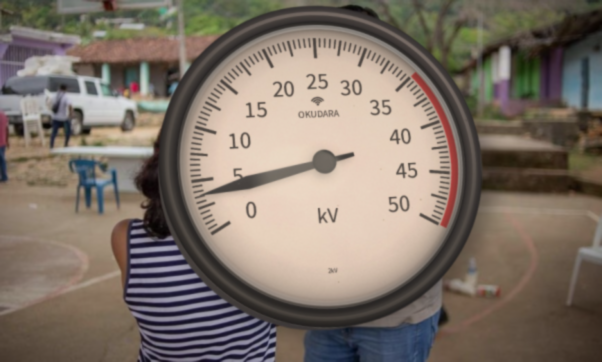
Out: kV 3.5
